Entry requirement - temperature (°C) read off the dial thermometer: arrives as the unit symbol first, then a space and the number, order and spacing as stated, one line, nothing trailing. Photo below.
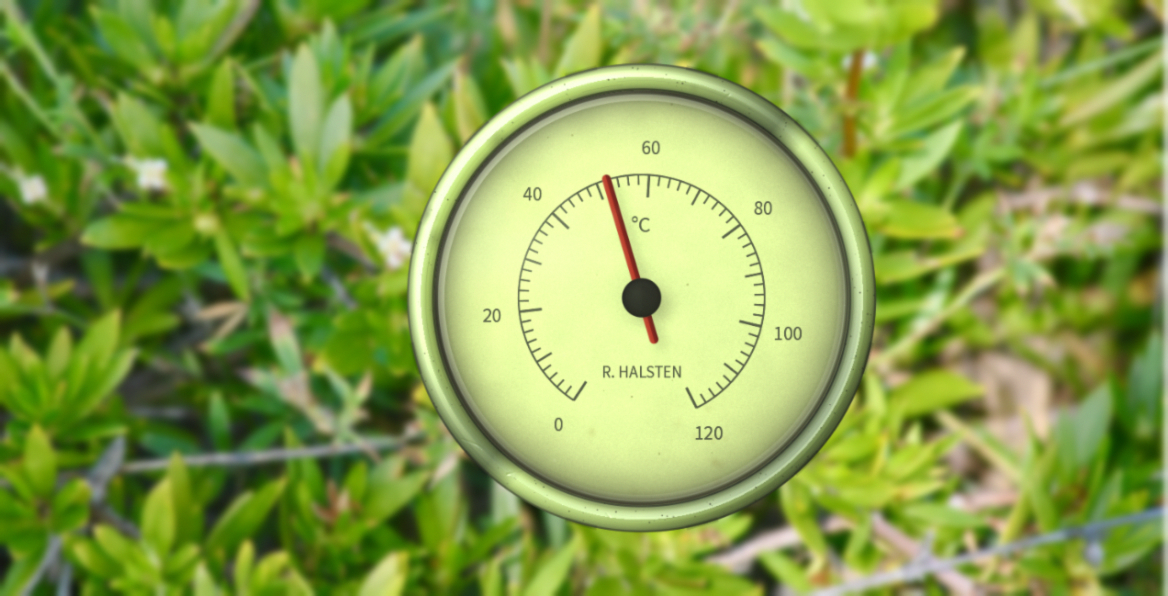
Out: °C 52
